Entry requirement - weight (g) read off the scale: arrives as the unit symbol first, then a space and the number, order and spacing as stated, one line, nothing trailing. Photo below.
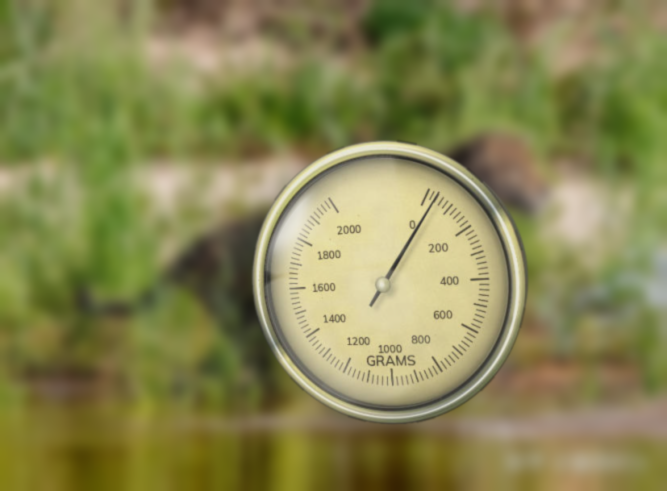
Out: g 40
